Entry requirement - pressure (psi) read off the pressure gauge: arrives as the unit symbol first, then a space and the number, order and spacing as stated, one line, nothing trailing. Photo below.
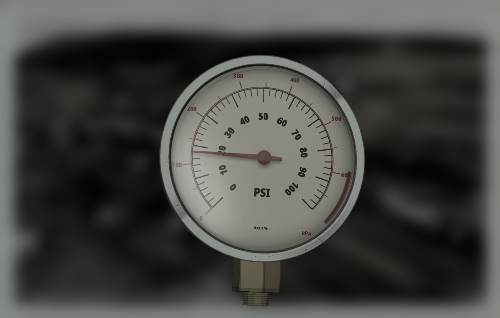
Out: psi 18
